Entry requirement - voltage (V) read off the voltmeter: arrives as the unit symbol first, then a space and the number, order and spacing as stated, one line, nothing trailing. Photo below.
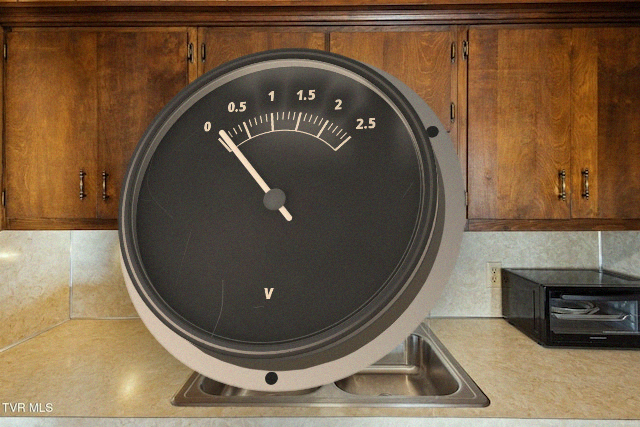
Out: V 0.1
